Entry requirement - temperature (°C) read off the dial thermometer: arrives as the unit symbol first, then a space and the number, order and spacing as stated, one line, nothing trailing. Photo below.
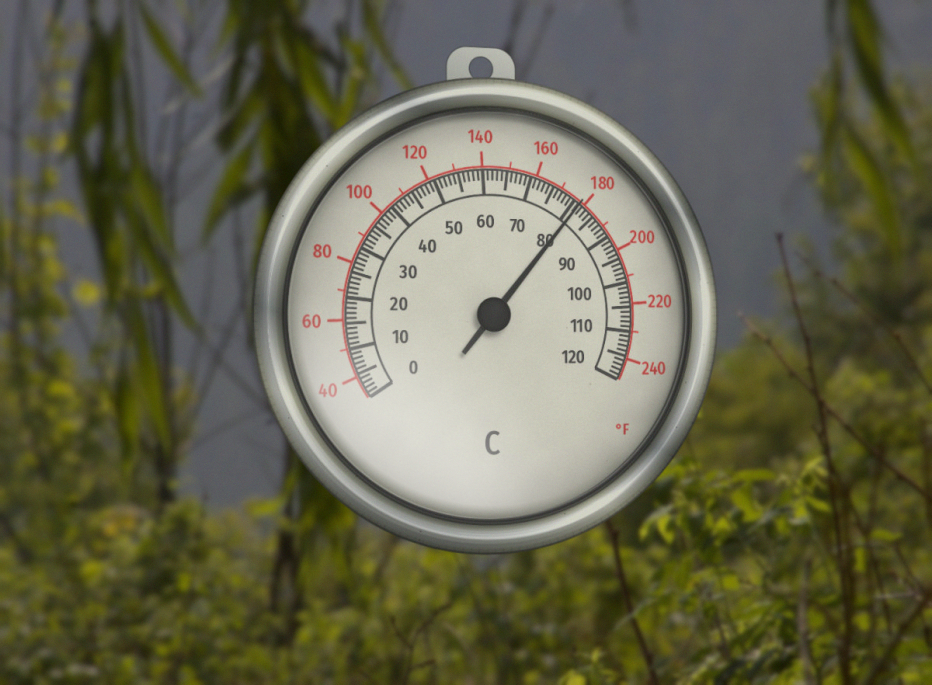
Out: °C 81
